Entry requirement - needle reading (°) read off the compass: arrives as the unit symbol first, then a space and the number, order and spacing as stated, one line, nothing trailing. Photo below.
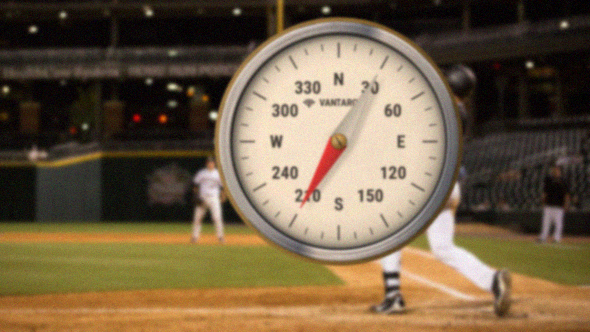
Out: ° 210
